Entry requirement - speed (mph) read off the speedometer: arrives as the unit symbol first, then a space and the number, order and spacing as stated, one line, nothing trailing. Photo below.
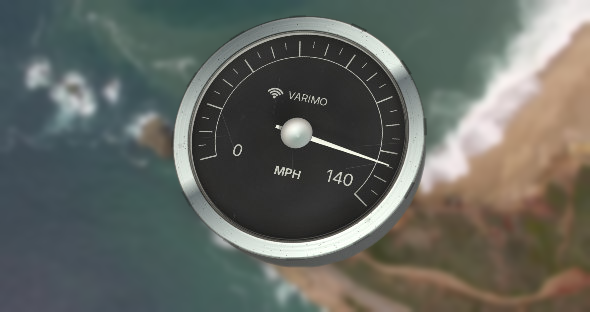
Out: mph 125
